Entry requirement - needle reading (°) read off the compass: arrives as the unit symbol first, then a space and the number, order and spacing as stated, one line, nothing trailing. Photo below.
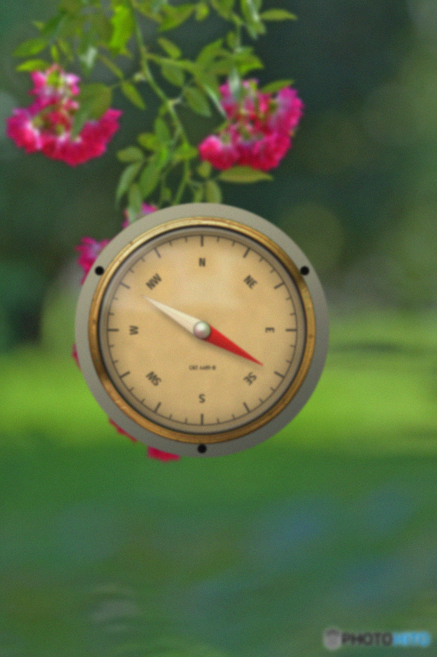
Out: ° 120
